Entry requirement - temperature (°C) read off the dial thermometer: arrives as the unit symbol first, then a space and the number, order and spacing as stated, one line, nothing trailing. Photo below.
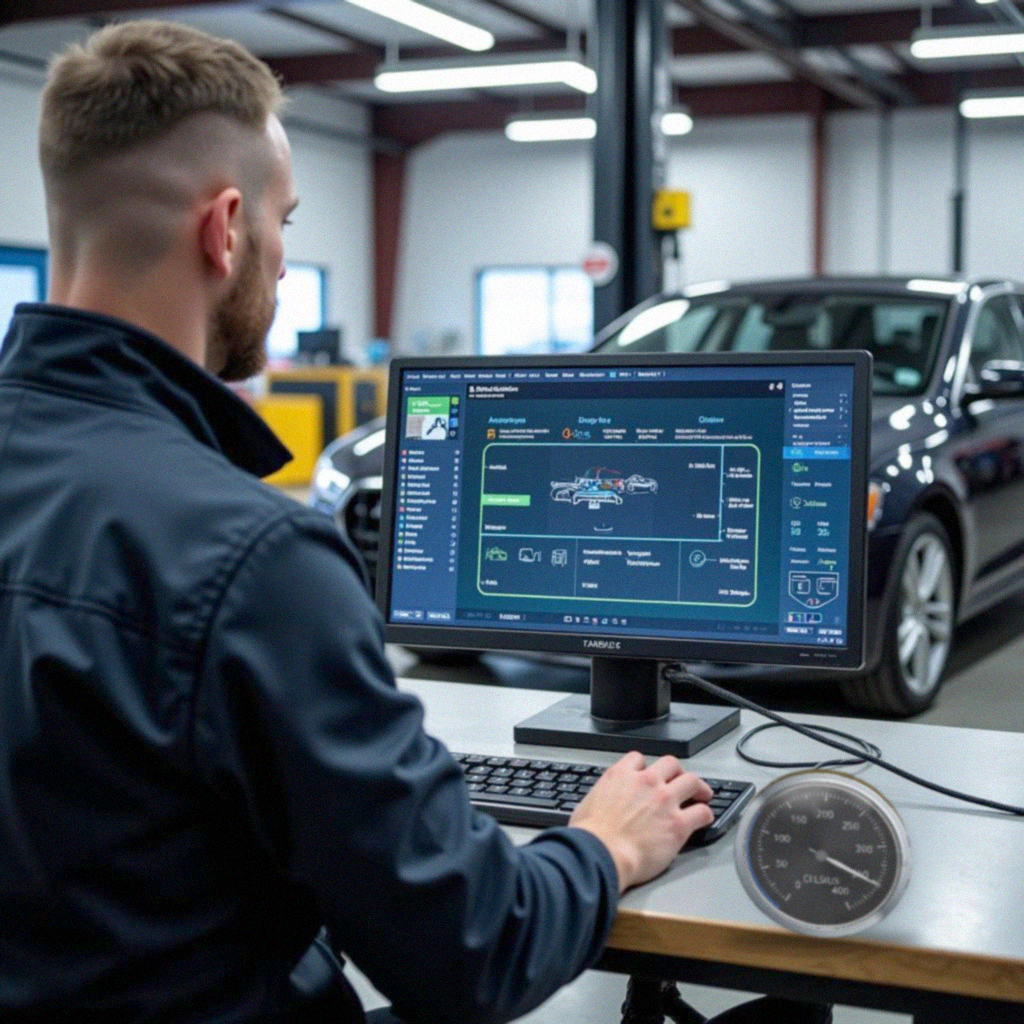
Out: °C 350
